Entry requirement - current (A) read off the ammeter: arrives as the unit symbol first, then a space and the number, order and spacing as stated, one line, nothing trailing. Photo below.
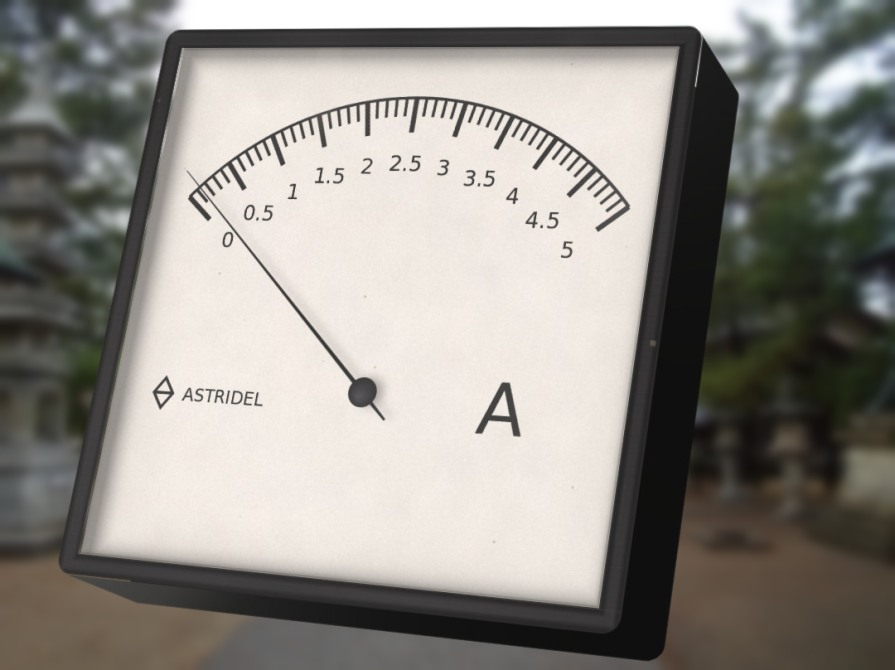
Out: A 0.15
